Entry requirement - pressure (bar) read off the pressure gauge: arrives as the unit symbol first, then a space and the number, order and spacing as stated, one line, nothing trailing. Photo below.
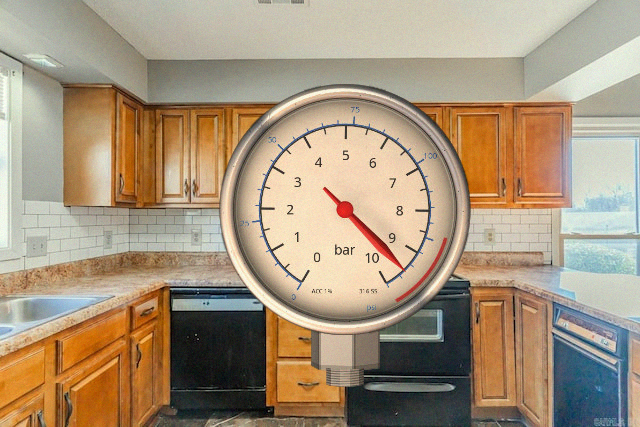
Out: bar 9.5
